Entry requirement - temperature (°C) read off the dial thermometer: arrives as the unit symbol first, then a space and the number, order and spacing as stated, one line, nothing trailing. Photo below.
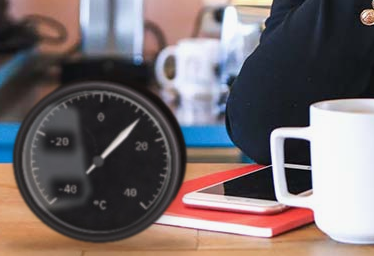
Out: °C 12
